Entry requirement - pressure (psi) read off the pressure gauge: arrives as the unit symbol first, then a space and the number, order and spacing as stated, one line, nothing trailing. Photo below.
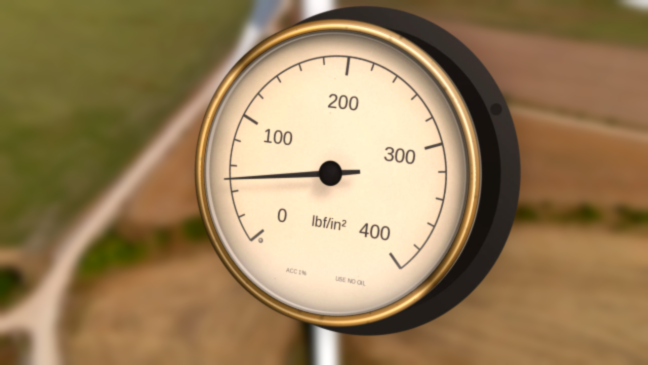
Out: psi 50
